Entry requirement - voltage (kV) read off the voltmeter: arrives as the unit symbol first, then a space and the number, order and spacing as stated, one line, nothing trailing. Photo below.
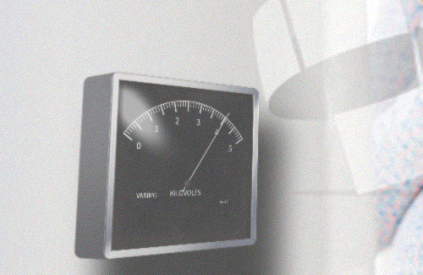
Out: kV 4
